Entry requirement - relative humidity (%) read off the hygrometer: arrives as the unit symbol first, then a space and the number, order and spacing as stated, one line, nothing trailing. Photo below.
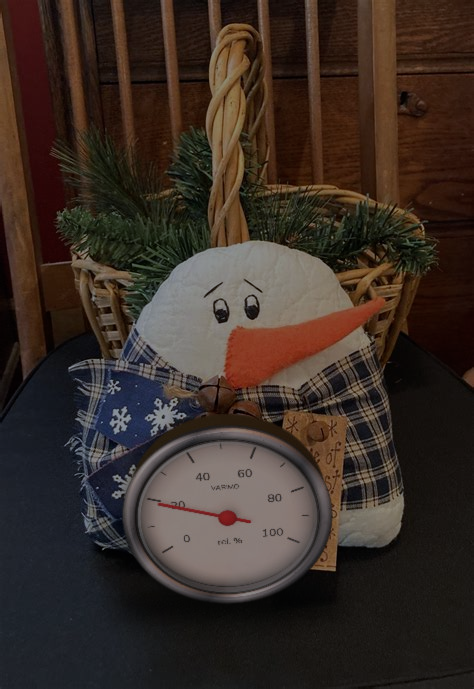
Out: % 20
